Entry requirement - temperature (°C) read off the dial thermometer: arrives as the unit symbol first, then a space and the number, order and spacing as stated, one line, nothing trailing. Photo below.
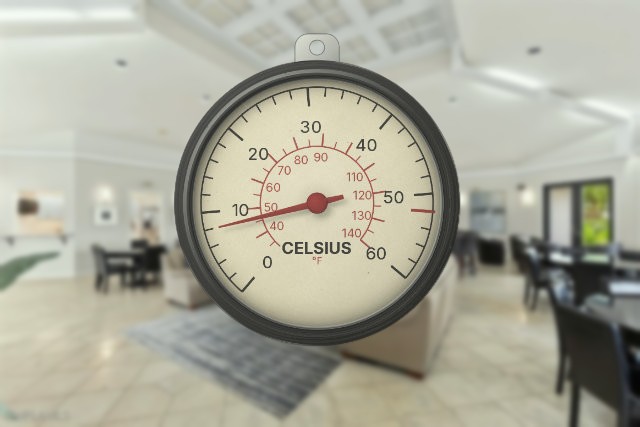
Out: °C 8
